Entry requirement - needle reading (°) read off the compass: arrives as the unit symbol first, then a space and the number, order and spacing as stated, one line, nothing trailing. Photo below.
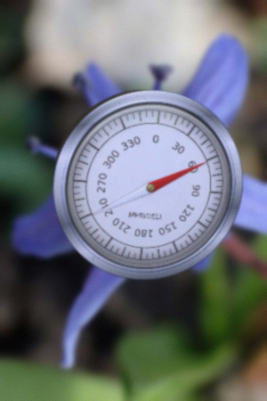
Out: ° 60
